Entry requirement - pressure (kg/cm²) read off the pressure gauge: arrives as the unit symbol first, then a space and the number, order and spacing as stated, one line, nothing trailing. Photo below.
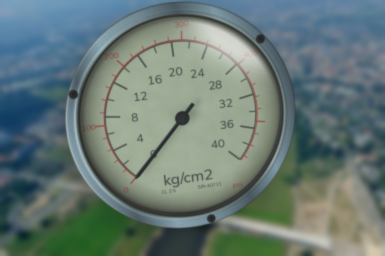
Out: kg/cm² 0
